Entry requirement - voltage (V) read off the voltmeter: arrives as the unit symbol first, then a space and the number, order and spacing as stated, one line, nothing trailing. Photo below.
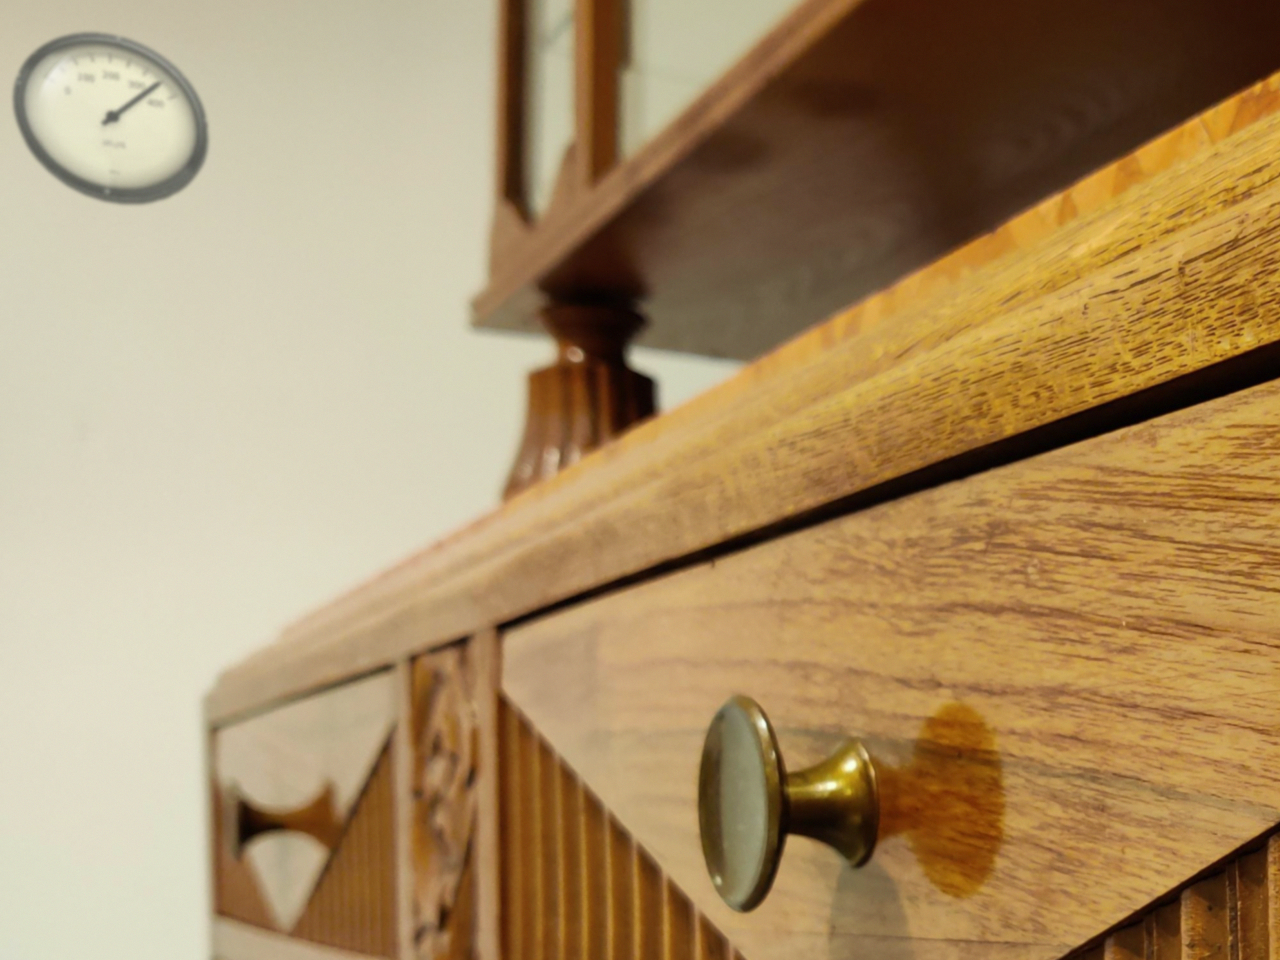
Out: V 350
